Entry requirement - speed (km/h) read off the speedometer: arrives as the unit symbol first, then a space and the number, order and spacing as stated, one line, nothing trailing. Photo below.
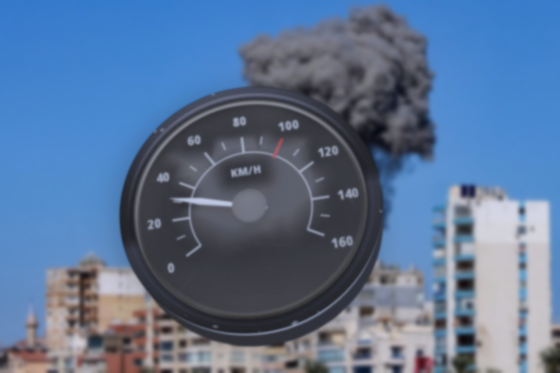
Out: km/h 30
